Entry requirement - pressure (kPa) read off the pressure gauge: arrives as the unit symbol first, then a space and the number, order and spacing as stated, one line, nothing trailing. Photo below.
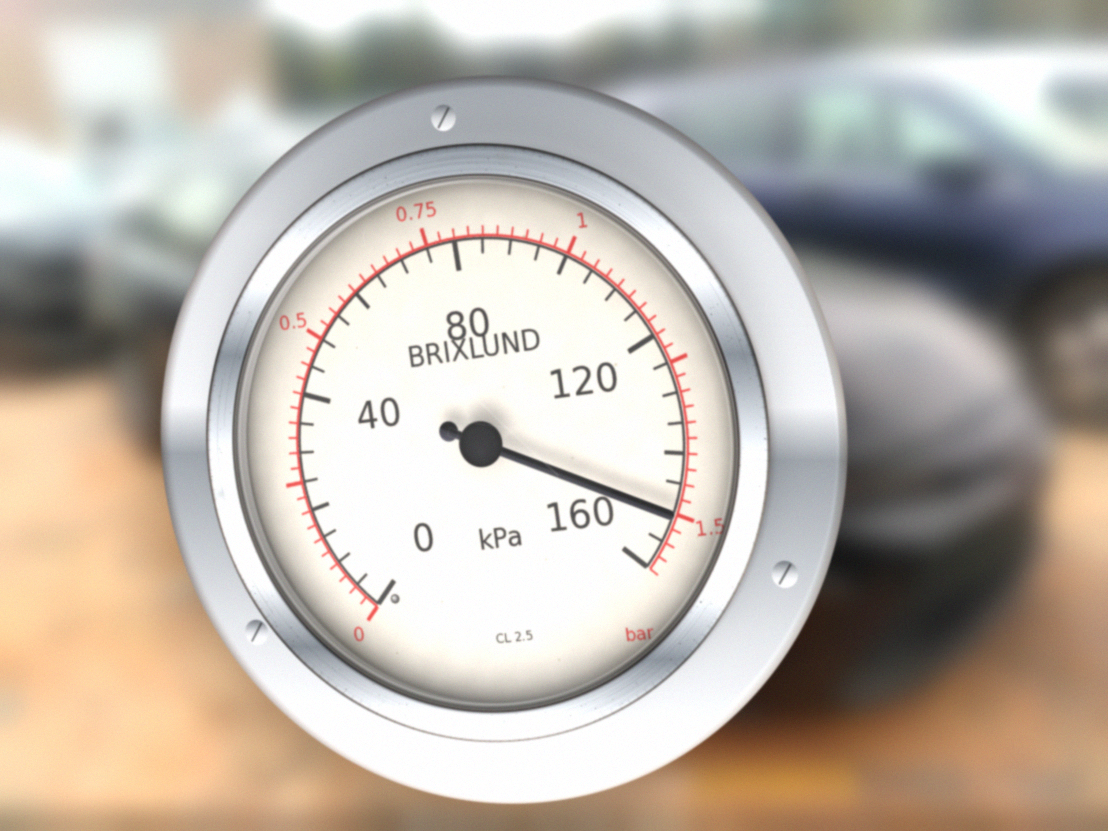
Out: kPa 150
